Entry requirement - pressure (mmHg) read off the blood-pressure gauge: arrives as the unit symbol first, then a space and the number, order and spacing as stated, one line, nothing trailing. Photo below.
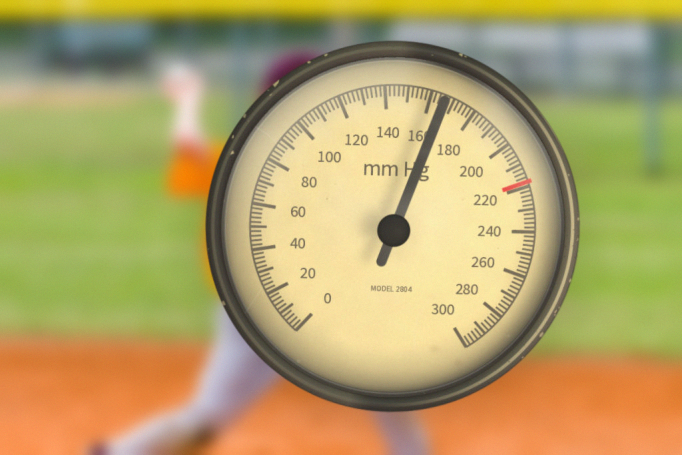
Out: mmHg 166
